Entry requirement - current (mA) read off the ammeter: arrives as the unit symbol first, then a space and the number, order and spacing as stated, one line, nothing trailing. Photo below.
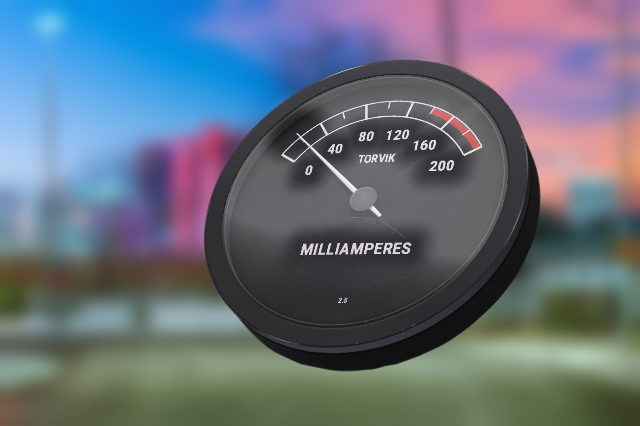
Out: mA 20
